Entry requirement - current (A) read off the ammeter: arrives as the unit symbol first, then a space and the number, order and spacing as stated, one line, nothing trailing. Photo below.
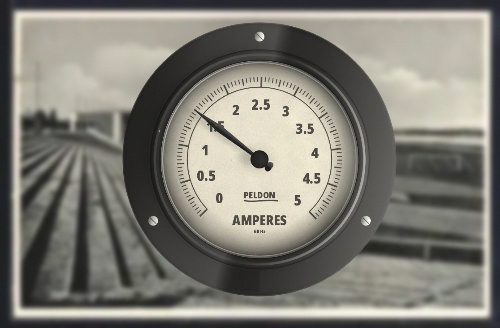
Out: A 1.5
